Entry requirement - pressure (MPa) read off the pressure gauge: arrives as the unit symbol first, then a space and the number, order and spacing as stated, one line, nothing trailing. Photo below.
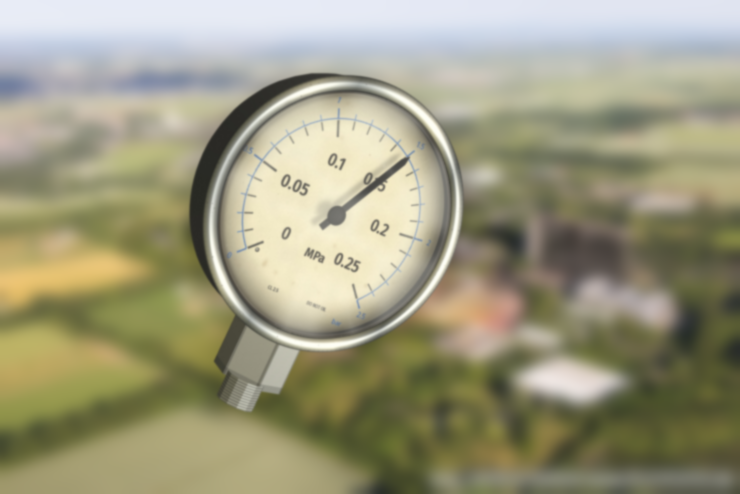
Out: MPa 0.15
